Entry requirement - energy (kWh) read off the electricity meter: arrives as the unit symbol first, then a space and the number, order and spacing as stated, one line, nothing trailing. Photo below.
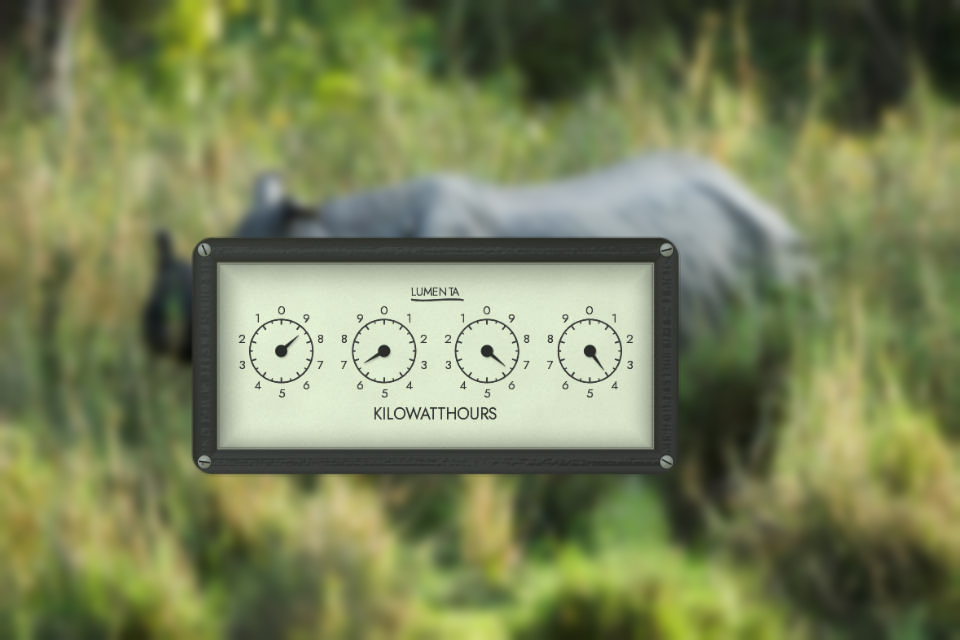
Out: kWh 8664
